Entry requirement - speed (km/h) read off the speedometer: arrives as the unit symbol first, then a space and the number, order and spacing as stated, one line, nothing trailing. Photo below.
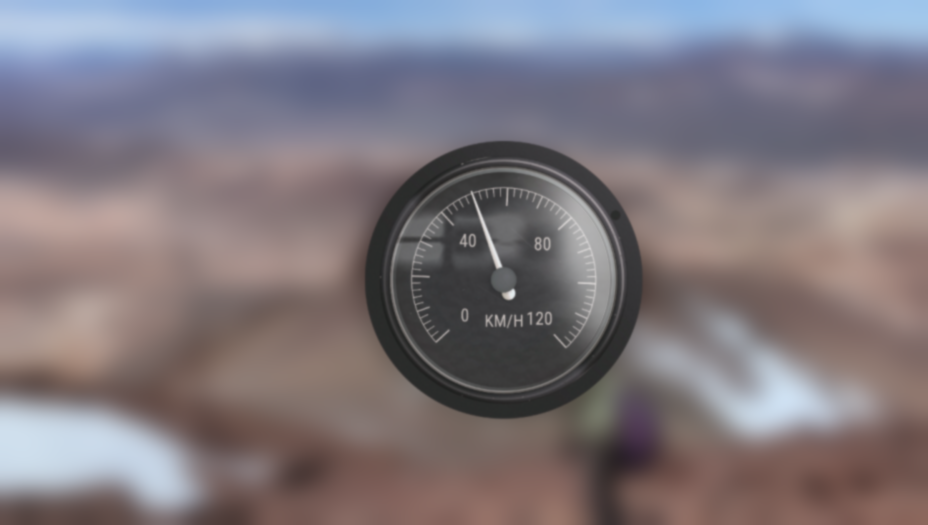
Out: km/h 50
